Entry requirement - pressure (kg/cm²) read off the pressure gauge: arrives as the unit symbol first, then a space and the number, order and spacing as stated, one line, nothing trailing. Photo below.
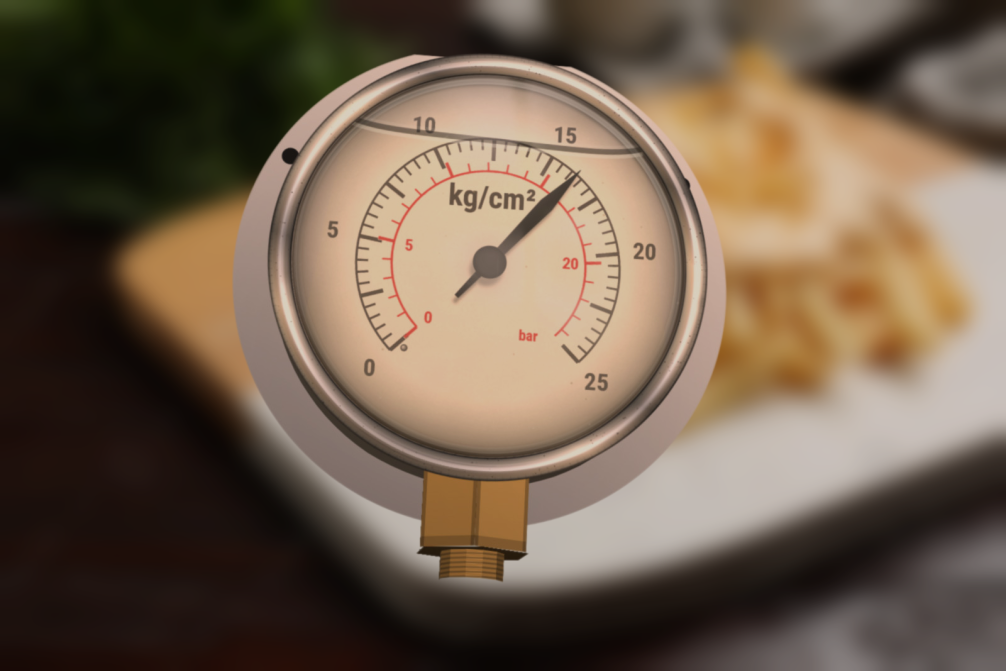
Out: kg/cm² 16.25
